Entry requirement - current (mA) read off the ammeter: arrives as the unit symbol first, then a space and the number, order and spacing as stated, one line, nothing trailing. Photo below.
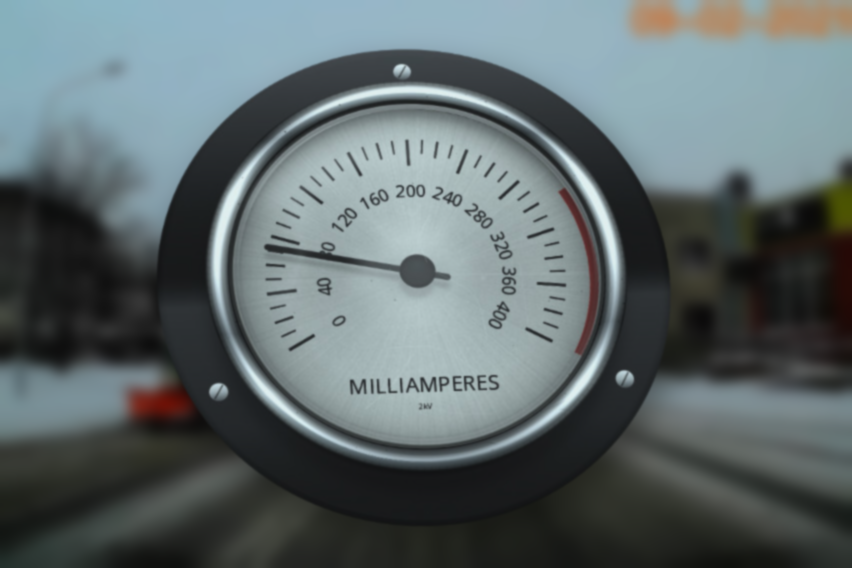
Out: mA 70
